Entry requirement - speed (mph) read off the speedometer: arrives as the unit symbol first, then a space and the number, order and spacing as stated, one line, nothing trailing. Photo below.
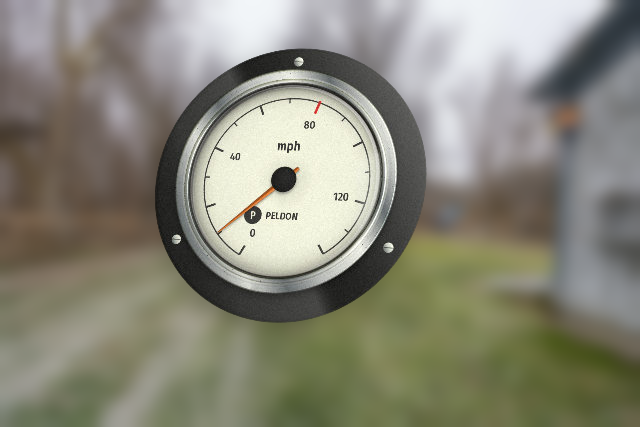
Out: mph 10
